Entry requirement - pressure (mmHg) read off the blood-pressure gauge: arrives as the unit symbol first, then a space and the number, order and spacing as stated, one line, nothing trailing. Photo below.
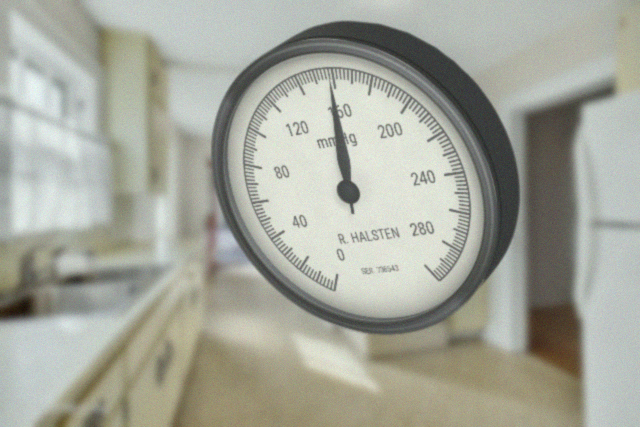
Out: mmHg 160
